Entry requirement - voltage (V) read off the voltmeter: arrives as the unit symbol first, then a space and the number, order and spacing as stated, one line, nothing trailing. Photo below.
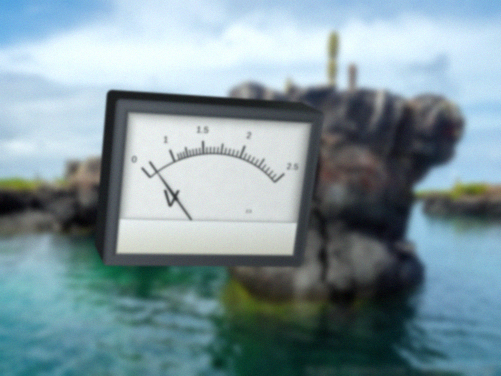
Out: V 0.5
